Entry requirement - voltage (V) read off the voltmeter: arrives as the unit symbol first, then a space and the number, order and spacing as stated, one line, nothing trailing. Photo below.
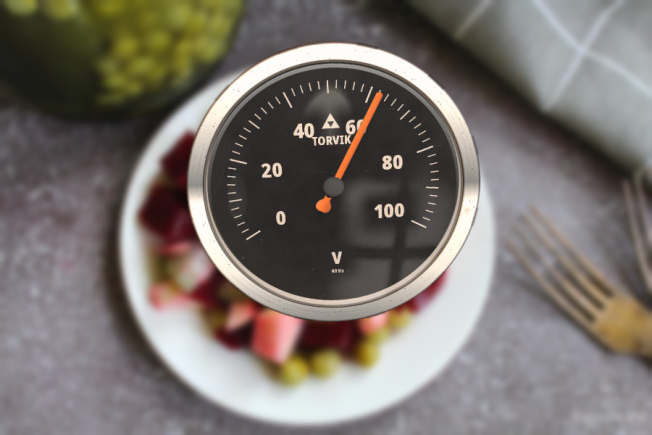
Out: V 62
